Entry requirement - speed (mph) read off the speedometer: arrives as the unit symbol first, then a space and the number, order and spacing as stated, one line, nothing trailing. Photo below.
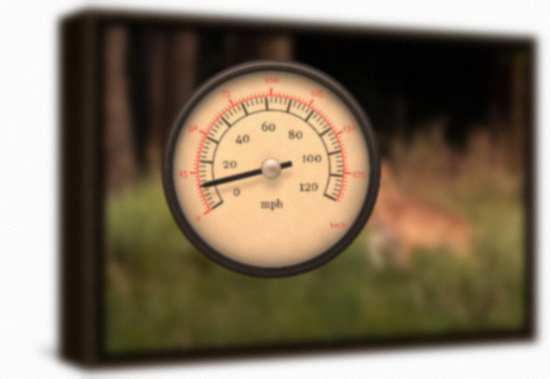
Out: mph 10
